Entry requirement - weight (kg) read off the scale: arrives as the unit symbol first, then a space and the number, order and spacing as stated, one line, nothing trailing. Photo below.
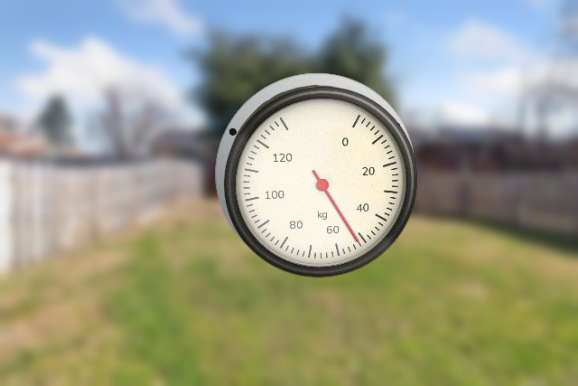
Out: kg 52
